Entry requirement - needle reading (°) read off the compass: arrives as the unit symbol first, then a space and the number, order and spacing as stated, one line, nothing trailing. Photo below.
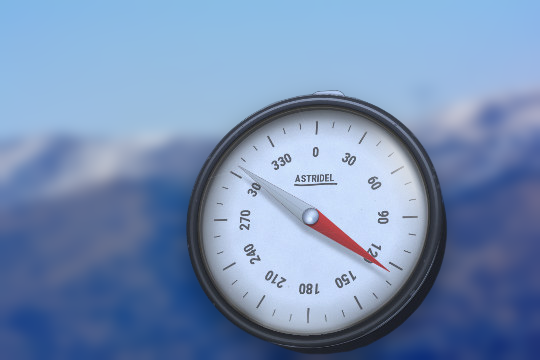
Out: ° 125
